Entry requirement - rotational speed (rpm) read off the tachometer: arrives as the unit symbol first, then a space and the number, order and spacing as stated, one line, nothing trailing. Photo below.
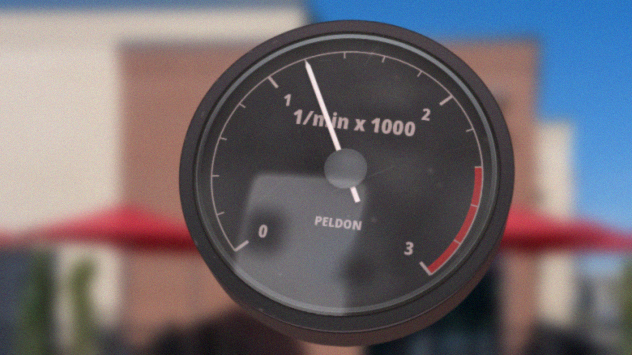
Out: rpm 1200
